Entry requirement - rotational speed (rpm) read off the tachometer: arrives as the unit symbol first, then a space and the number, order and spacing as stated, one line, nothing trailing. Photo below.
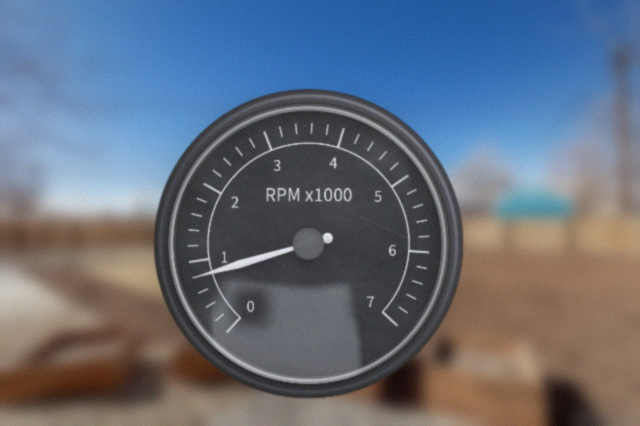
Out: rpm 800
